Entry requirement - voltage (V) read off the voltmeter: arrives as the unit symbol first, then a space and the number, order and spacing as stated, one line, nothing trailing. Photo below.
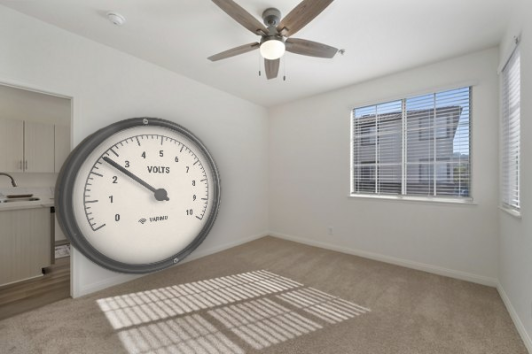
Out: V 2.6
